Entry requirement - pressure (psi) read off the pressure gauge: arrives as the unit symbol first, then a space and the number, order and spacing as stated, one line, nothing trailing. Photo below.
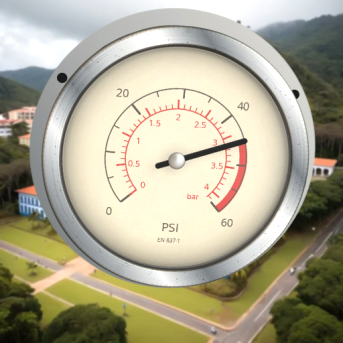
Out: psi 45
